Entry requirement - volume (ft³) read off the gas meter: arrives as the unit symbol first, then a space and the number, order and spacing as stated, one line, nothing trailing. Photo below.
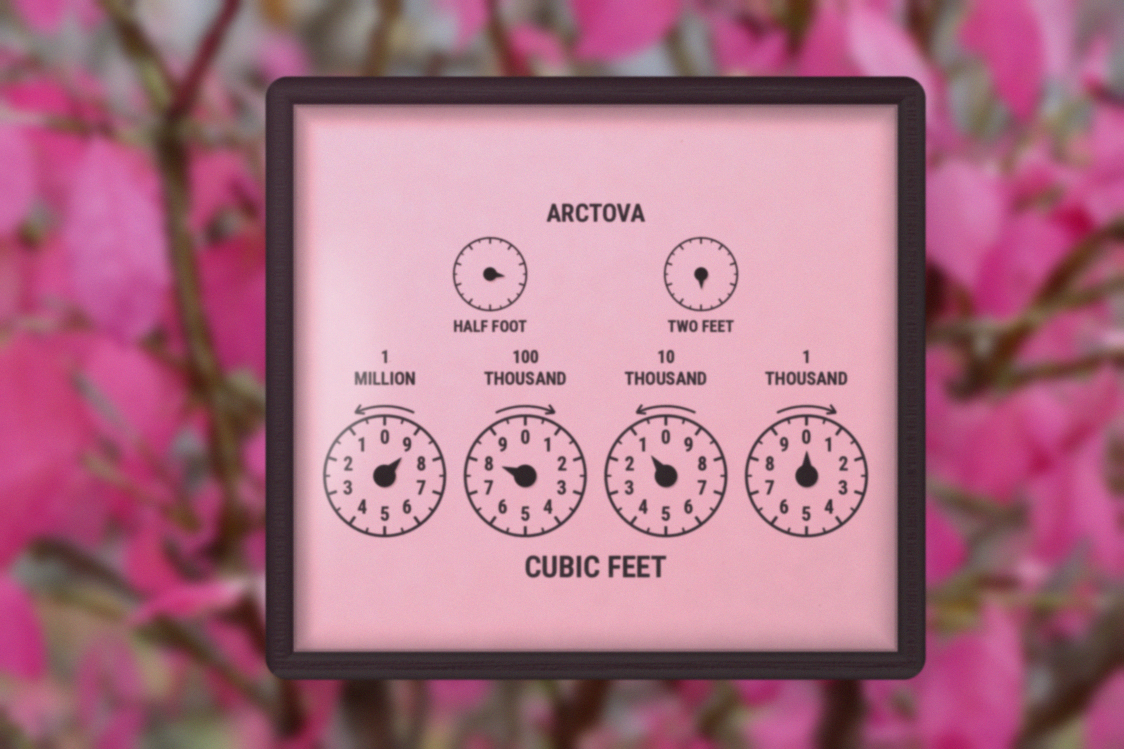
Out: ft³ 881000
